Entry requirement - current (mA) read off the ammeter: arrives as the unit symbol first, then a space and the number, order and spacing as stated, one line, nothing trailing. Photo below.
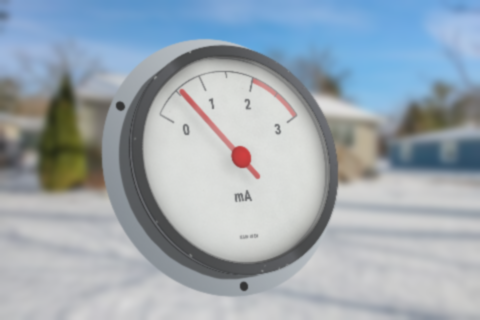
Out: mA 0.5
